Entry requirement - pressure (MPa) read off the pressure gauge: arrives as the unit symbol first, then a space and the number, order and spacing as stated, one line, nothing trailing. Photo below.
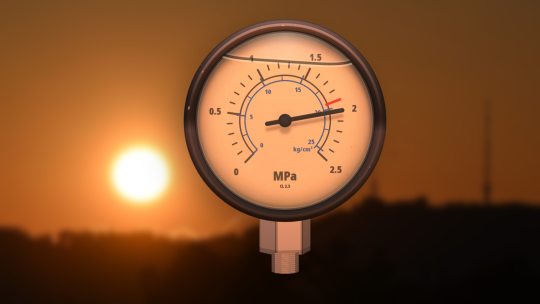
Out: MPa 2
